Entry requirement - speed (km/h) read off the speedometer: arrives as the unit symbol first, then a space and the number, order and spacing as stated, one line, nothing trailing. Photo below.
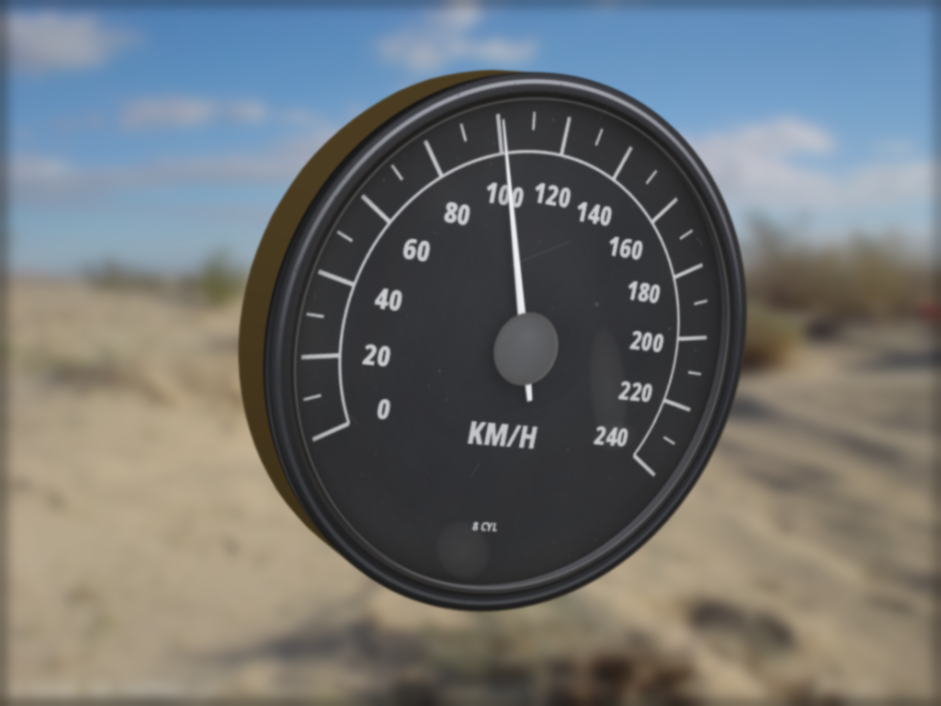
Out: km/h 100
